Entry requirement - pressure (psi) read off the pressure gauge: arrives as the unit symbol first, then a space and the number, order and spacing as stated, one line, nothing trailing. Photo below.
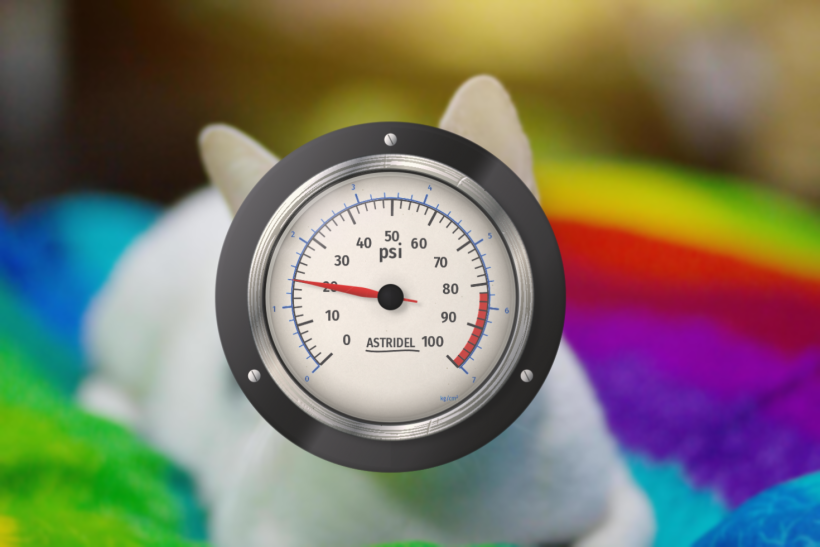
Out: psi 20
